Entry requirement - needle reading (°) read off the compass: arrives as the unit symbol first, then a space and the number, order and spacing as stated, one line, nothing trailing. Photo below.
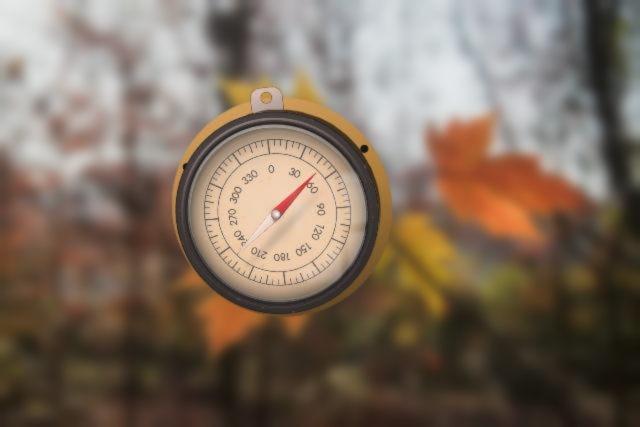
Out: ° 50
